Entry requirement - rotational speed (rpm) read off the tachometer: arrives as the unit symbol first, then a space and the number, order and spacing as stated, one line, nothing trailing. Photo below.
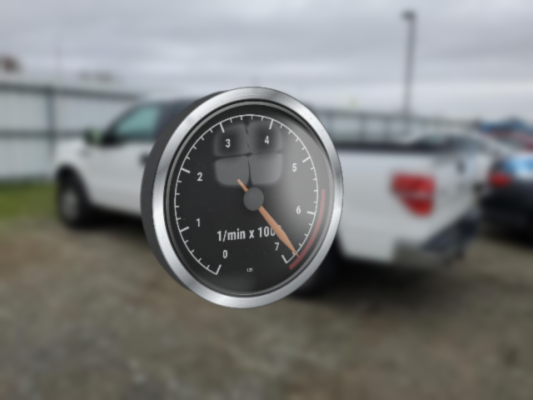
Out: rpm 6800
